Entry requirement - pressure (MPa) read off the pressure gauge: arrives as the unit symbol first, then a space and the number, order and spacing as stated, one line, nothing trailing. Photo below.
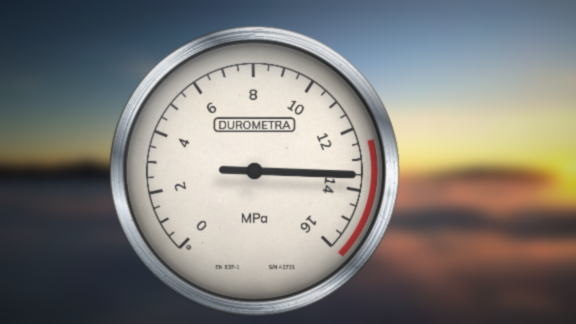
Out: MPa 13.5
